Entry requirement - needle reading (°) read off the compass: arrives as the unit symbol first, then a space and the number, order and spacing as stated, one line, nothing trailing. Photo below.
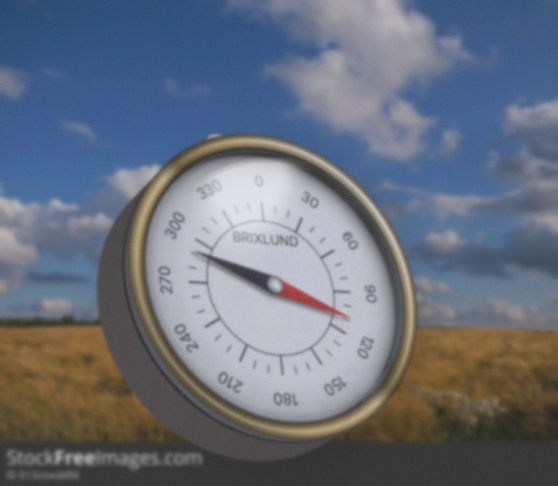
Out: ° 110
